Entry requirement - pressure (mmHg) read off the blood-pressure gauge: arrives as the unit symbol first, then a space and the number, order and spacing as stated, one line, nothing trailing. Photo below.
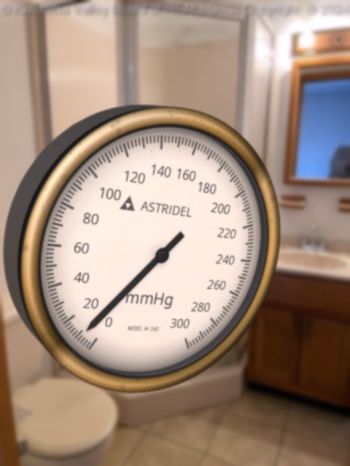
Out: mmHg 10
